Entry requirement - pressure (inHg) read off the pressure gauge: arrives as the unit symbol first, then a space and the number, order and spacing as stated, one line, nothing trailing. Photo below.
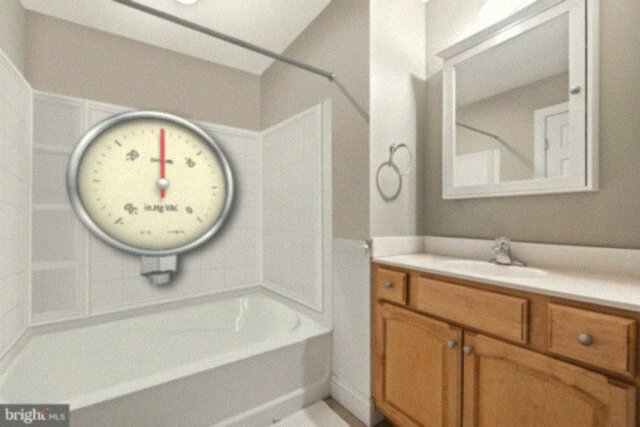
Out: inHg -15
